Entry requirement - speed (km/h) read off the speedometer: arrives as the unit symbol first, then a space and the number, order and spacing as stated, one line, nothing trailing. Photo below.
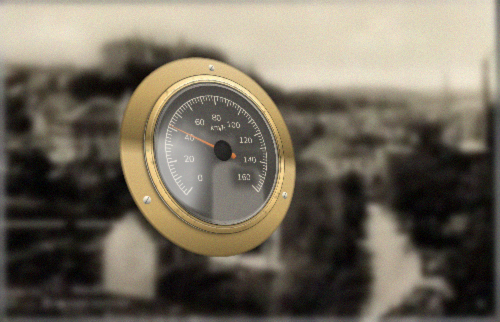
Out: km/h 40
